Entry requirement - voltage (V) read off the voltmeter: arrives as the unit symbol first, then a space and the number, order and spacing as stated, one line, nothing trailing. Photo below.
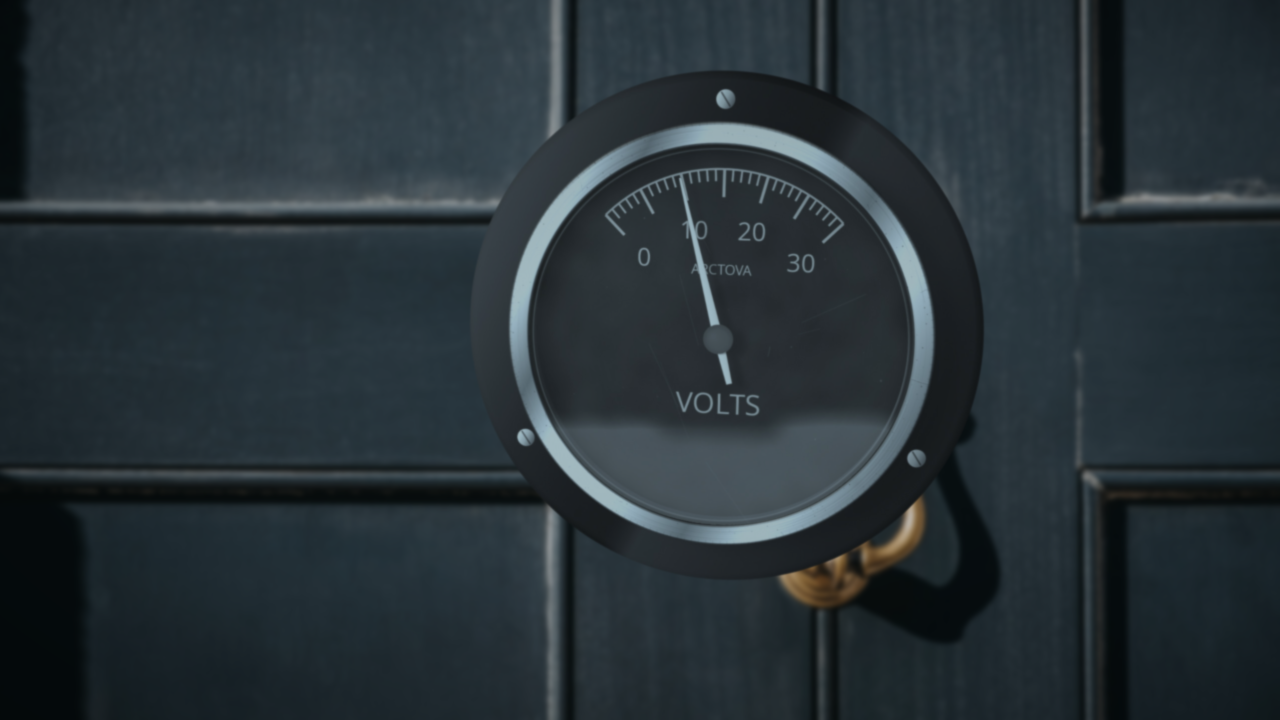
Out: V 10
